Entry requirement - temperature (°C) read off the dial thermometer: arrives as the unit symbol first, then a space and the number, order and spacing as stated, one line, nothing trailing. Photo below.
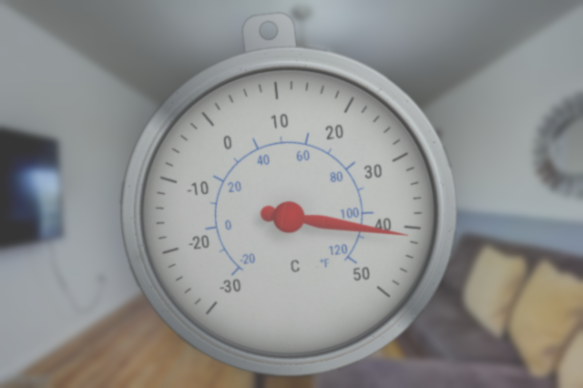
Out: °C 41
